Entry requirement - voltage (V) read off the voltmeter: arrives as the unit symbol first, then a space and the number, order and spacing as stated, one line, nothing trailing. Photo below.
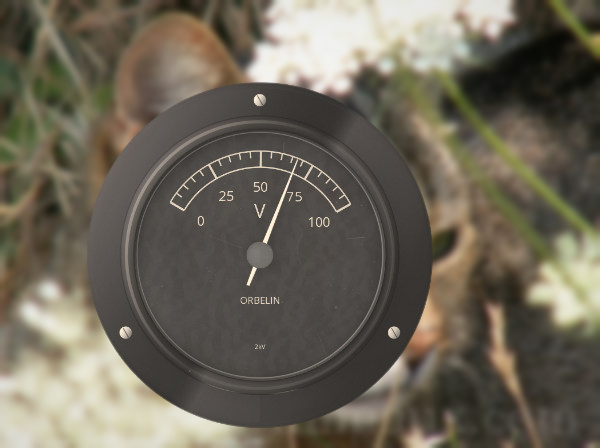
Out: V 67.5
